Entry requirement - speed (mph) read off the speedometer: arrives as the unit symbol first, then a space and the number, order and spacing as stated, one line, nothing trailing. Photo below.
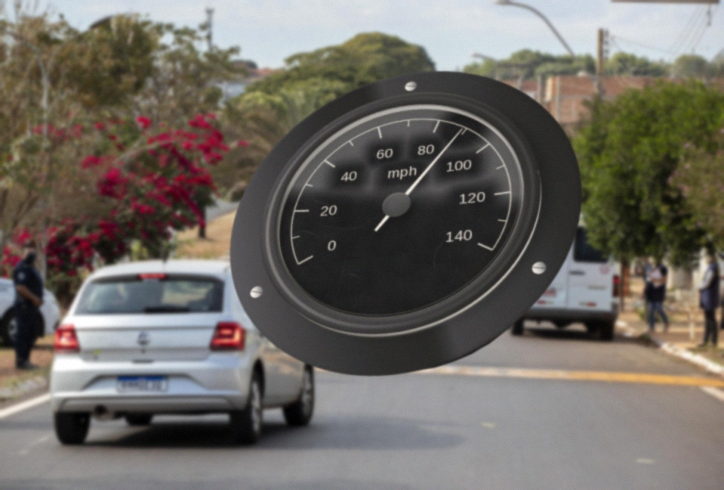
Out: mph 90
